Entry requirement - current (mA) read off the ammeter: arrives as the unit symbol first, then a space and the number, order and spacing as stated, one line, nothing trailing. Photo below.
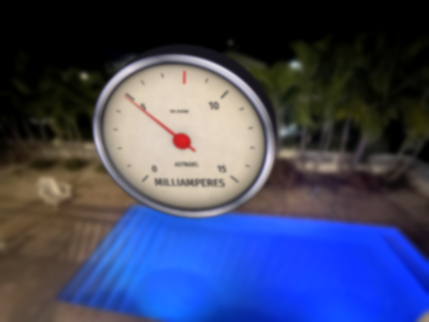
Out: mA 5
